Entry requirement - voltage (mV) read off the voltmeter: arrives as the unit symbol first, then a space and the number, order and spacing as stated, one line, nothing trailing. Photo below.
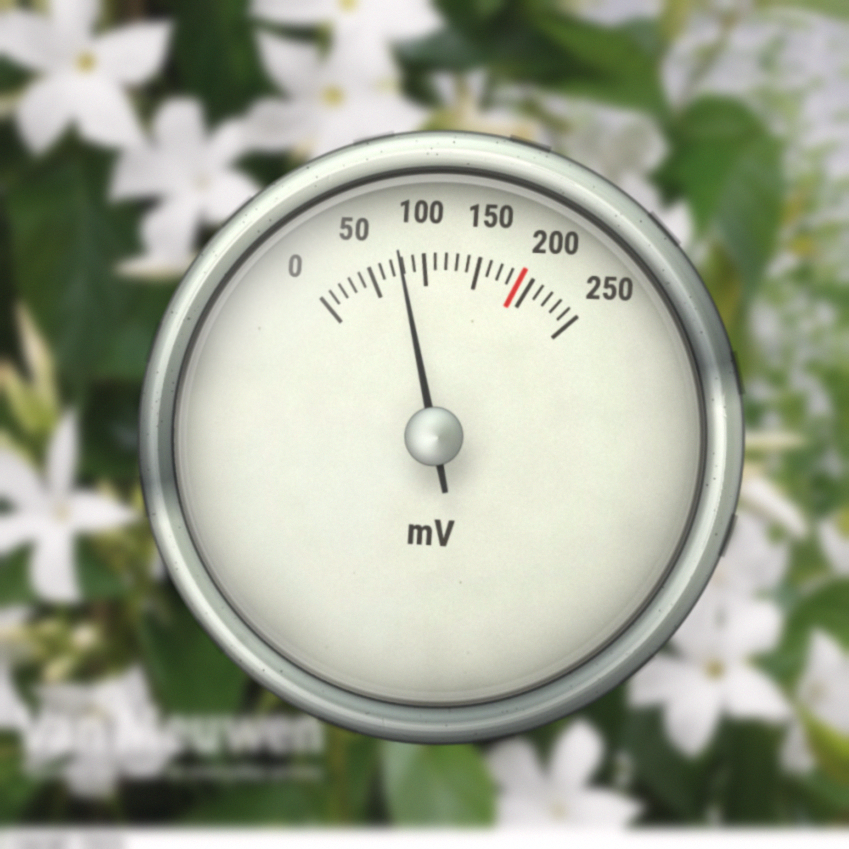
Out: mV 80
